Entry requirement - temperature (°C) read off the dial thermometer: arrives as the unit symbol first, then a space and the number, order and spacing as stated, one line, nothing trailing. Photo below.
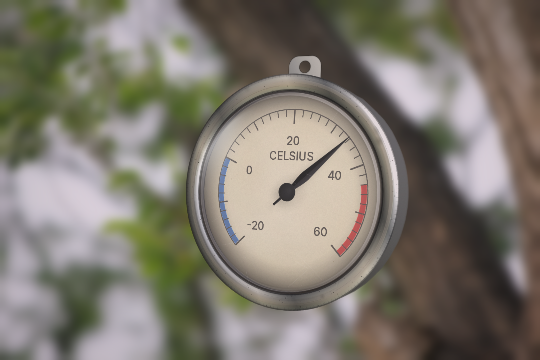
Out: °C 34
